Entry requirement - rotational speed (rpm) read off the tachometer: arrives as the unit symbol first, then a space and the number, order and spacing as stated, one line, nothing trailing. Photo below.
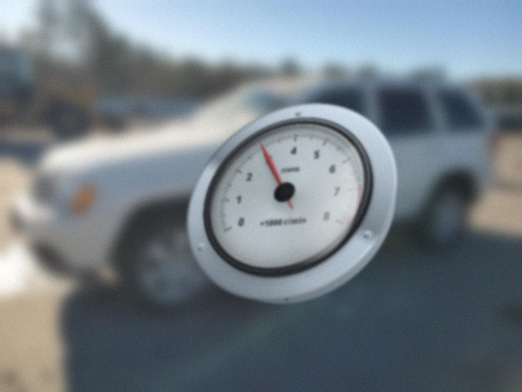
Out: rpm 3000
